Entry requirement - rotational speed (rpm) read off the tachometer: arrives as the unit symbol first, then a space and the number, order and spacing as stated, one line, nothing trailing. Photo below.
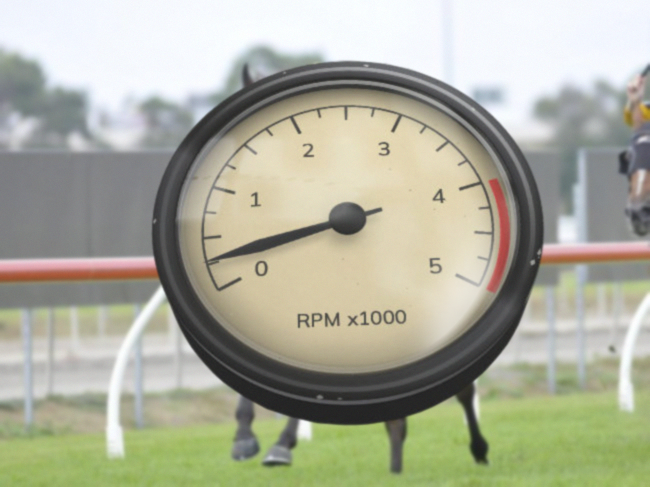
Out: rpm 250
